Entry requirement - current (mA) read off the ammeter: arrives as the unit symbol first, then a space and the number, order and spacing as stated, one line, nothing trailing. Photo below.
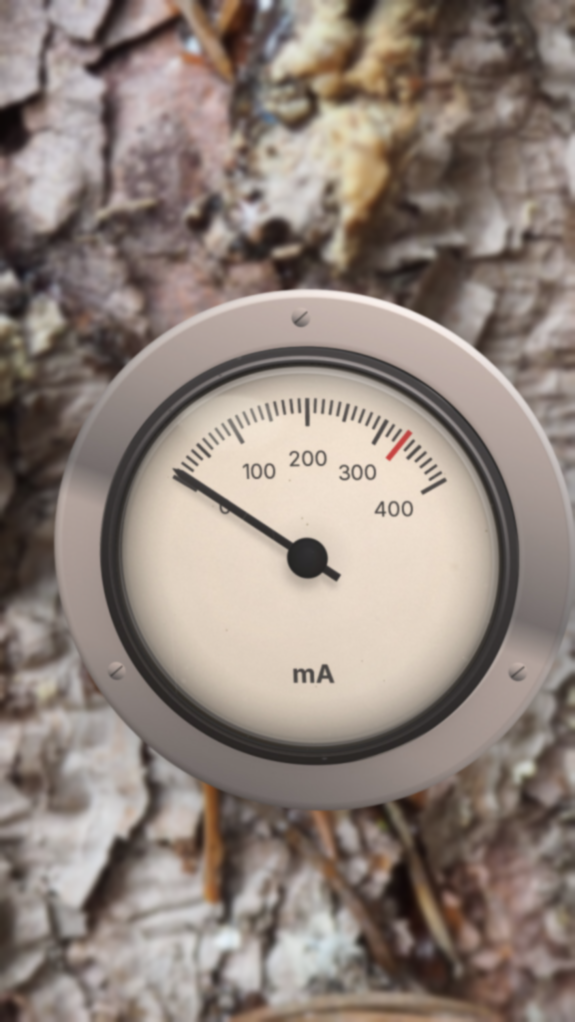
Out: mA 10
